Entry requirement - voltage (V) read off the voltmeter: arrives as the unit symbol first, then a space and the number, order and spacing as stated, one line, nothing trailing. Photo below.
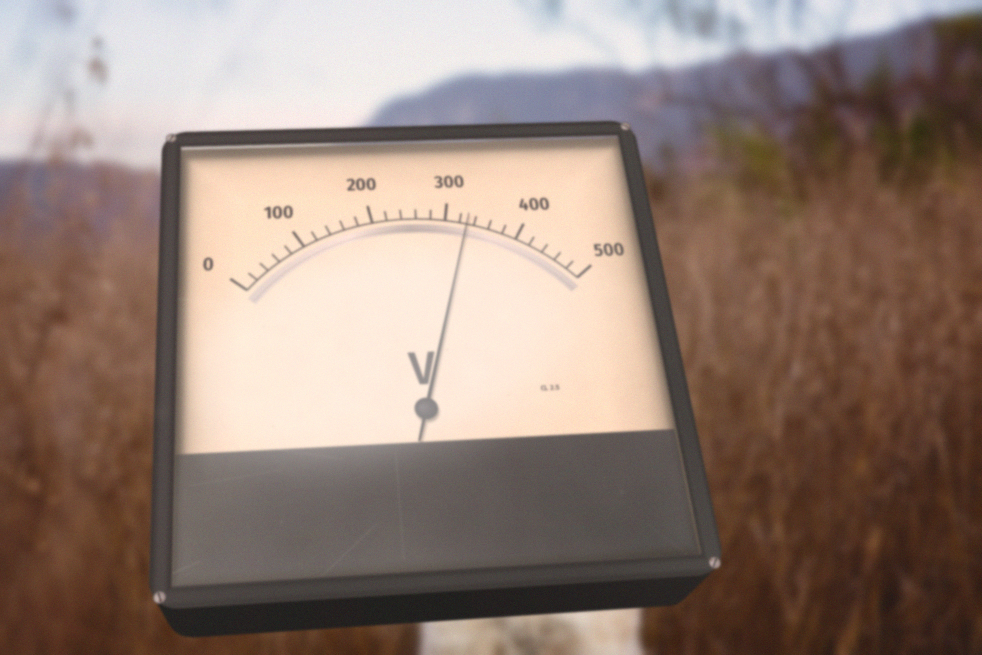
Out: V 330
